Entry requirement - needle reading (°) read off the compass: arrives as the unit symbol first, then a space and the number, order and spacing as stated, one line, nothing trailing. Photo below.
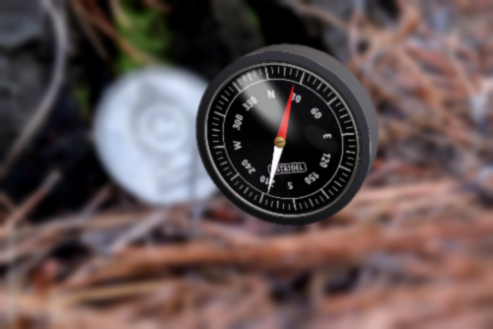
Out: ° 25
